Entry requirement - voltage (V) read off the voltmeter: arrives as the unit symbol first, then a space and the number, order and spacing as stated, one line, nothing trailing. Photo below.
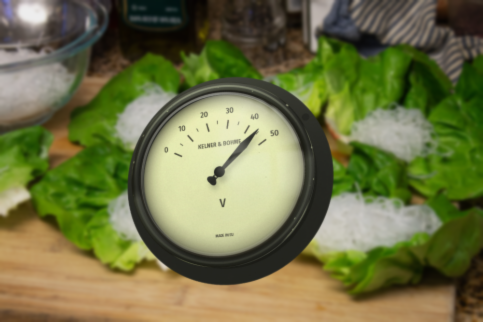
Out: V 45
